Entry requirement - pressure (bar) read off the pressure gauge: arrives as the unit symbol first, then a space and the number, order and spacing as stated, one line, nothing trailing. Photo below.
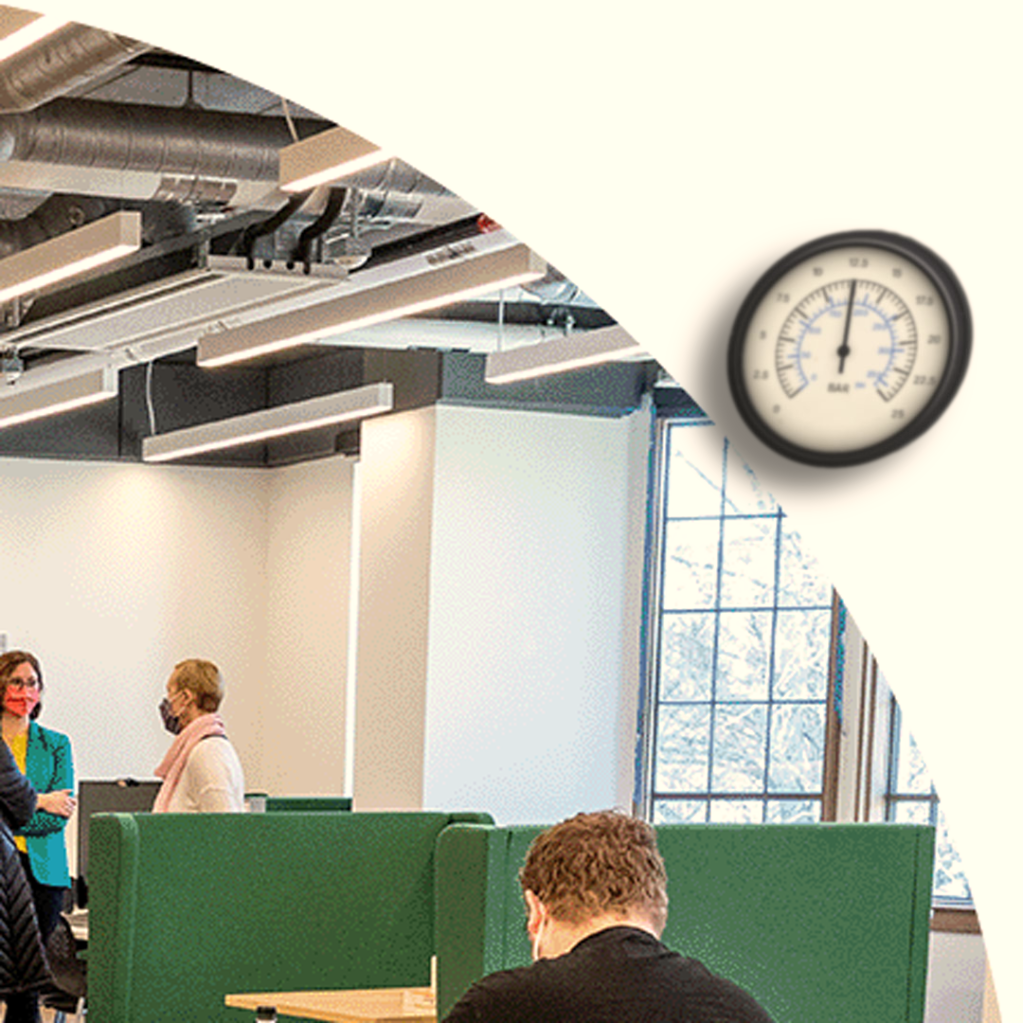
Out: bar 12.5
